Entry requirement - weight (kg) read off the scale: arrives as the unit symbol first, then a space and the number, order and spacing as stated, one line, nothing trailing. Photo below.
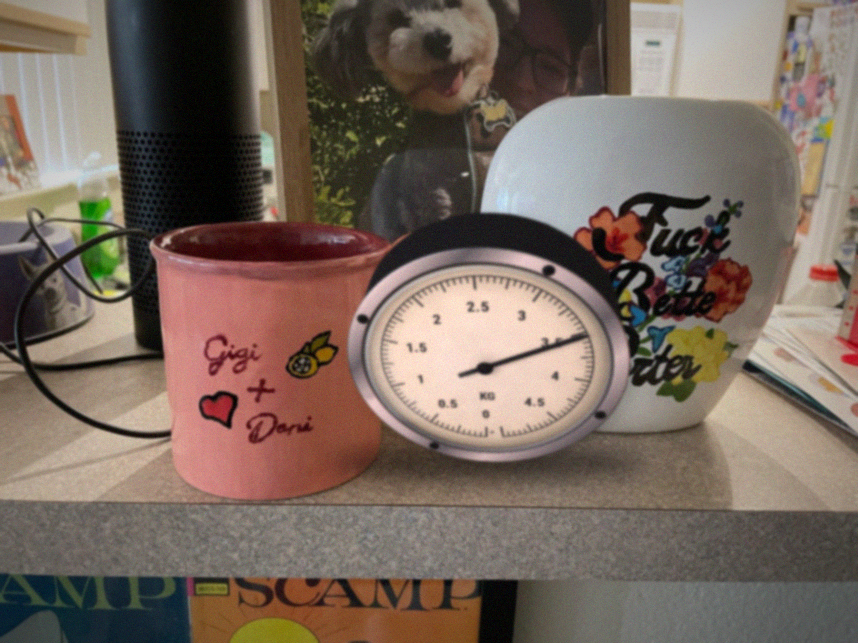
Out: kg 3.5
